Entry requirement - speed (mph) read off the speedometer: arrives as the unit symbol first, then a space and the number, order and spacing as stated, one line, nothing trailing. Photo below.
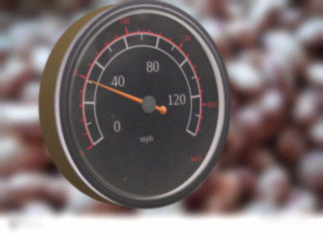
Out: mph 30
